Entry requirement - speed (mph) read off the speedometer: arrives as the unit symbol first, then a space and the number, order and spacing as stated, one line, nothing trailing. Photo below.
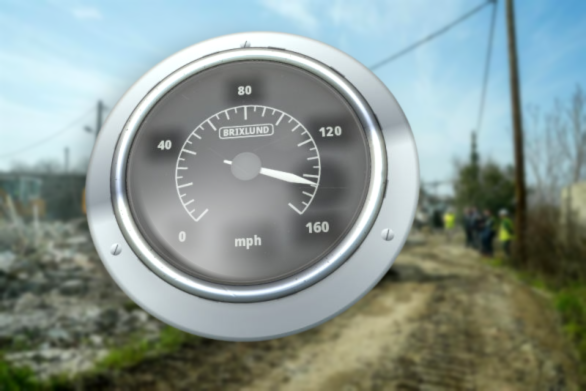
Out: mph 145
